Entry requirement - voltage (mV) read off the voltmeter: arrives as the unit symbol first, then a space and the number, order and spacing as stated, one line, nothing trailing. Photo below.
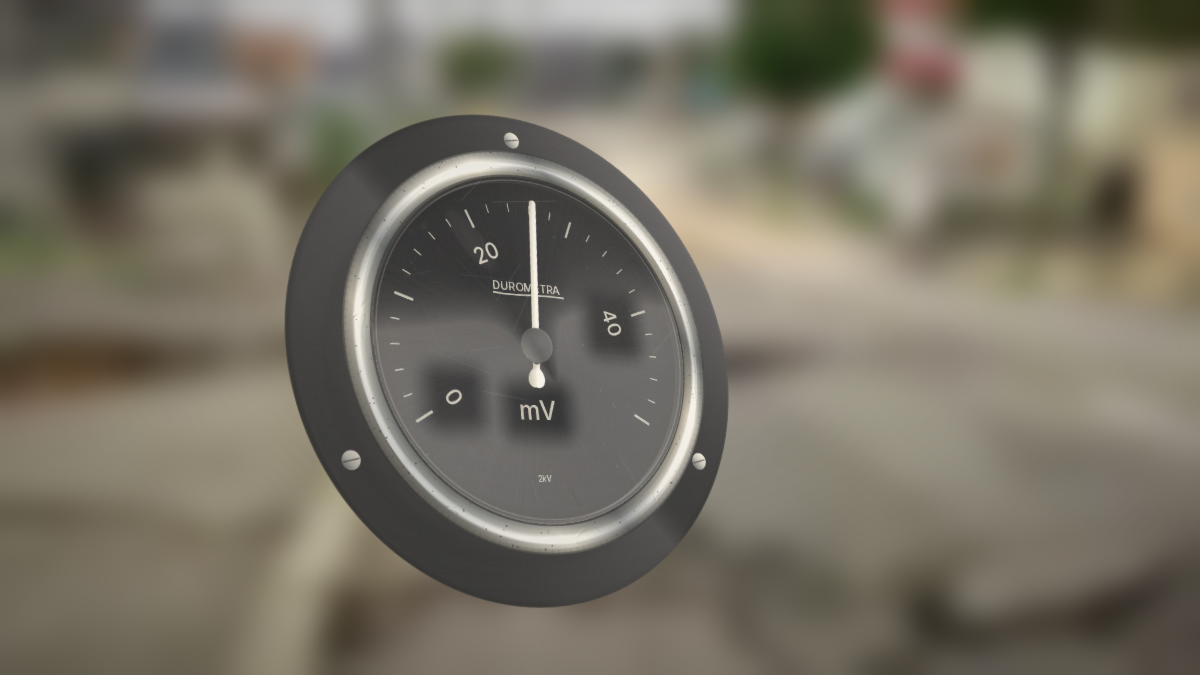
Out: mV 26
